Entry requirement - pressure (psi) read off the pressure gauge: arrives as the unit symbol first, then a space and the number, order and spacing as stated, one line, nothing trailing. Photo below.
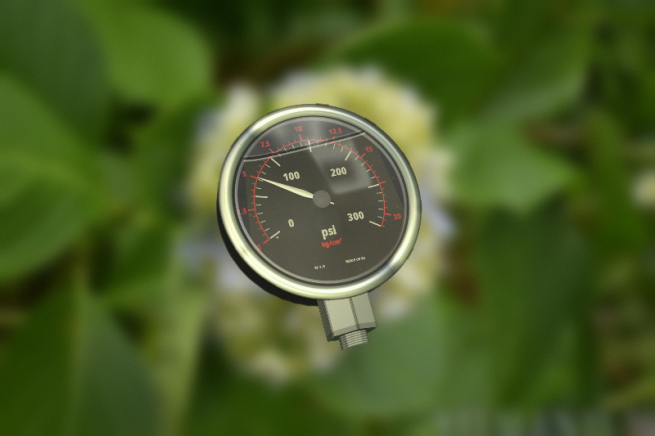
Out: psi 70
